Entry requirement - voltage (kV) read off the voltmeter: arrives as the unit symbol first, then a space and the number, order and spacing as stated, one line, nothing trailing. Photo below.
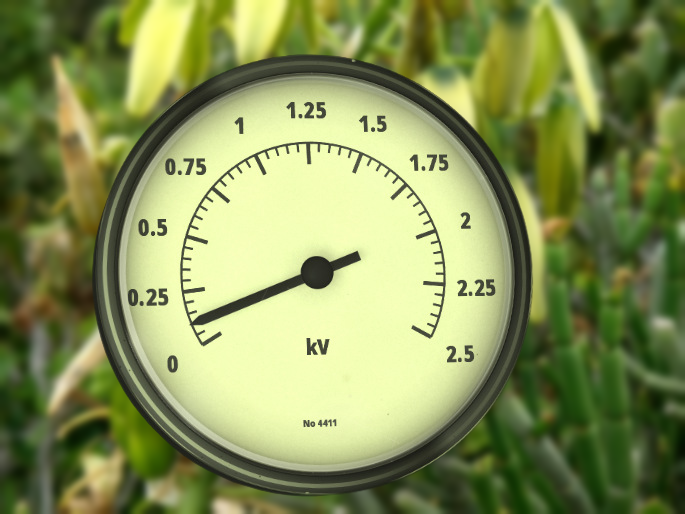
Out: kV 0.1
